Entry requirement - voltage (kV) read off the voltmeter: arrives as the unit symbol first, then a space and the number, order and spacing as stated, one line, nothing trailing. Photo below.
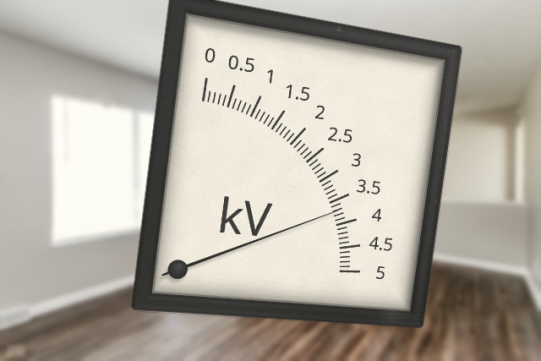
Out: kV 3.7
